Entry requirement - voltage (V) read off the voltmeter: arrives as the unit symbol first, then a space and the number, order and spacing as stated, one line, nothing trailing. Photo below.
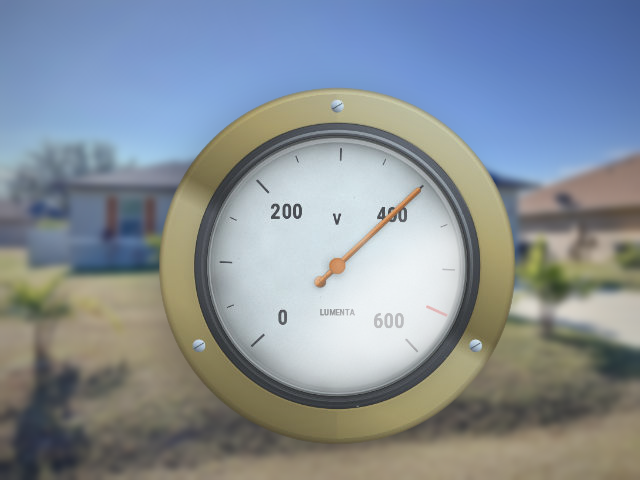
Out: V 400
